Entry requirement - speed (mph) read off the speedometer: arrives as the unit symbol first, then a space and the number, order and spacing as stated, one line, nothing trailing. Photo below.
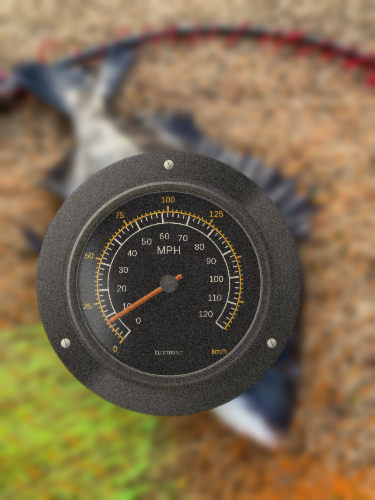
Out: mph 8
